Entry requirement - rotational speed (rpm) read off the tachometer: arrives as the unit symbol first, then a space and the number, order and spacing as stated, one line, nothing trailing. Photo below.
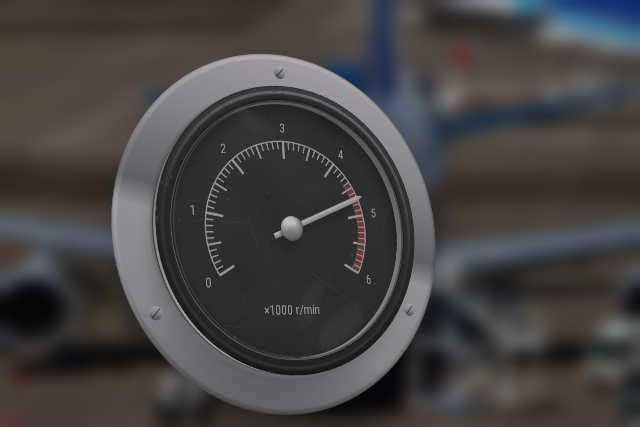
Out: rpm 4700
